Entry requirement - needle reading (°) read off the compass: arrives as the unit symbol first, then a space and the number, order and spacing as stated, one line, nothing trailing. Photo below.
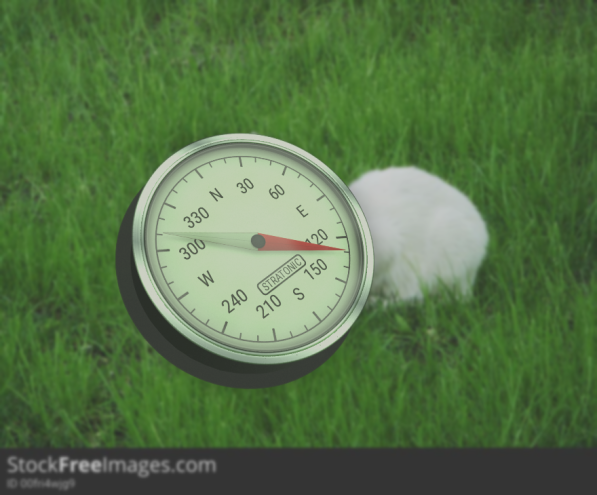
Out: ° 130
